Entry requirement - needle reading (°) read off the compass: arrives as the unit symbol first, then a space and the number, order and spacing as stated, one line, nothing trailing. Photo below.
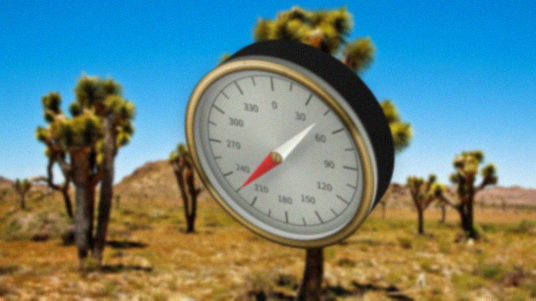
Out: ° 225
